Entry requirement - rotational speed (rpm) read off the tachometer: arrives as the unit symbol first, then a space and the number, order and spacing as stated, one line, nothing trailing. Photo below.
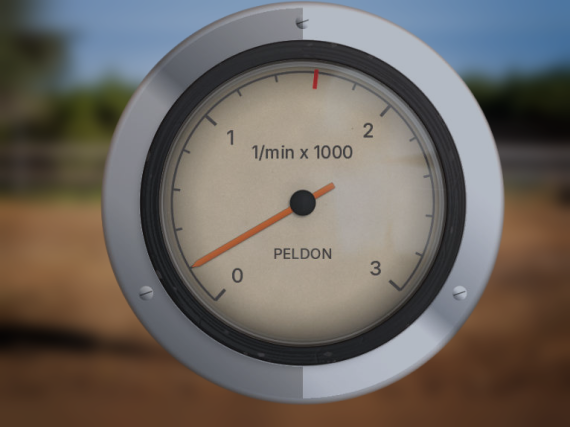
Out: rpm 200
